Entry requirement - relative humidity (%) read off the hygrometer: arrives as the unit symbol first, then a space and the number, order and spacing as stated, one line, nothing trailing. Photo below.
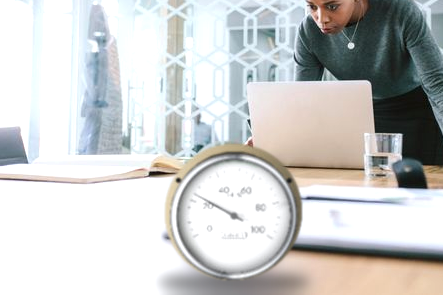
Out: % 24
